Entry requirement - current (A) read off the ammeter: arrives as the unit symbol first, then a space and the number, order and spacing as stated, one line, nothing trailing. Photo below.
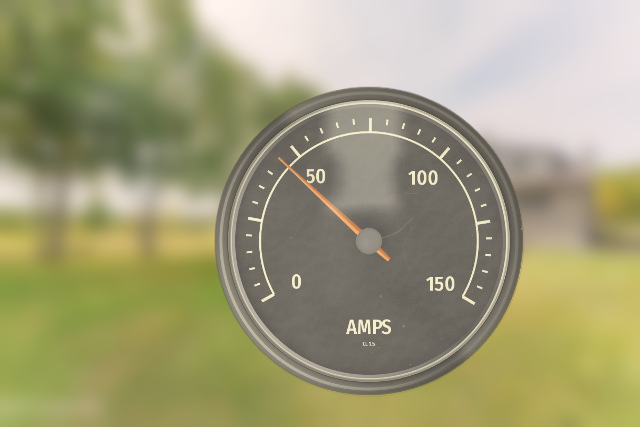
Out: A 45
